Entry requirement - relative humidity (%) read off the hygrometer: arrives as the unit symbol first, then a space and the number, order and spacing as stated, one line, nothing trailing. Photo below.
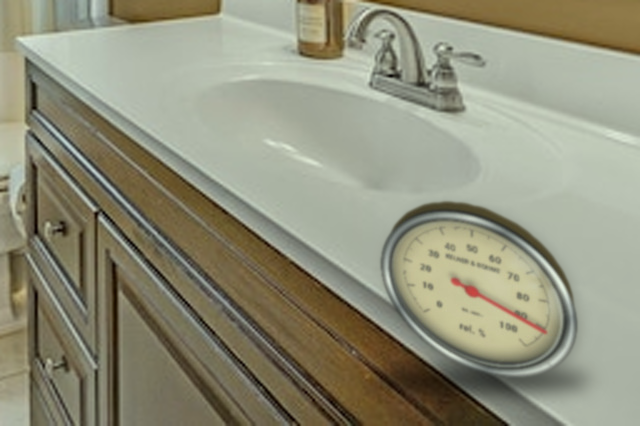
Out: % 90
